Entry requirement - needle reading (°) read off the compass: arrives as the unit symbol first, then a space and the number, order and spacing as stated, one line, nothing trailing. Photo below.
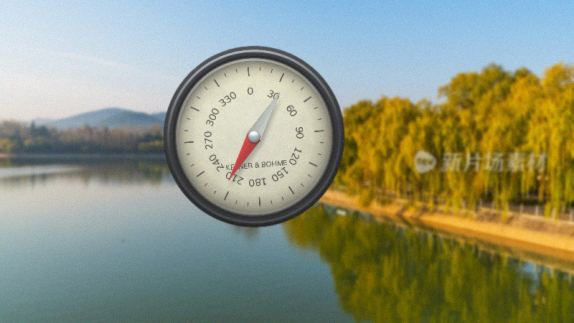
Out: ° 215
